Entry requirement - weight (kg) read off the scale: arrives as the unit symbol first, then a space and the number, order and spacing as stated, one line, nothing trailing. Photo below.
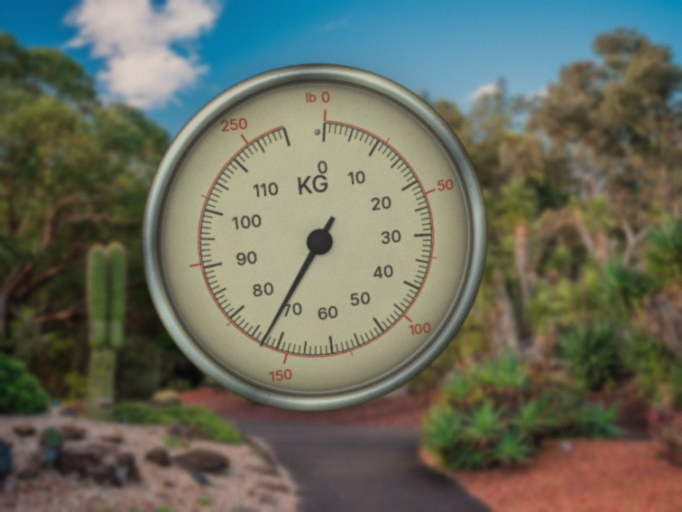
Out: kg 73
